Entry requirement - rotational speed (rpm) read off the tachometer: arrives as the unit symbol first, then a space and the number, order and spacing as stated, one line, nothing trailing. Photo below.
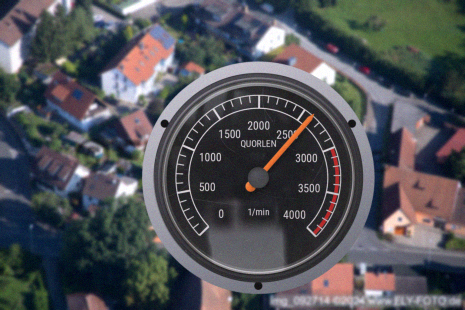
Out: rpm 2600
